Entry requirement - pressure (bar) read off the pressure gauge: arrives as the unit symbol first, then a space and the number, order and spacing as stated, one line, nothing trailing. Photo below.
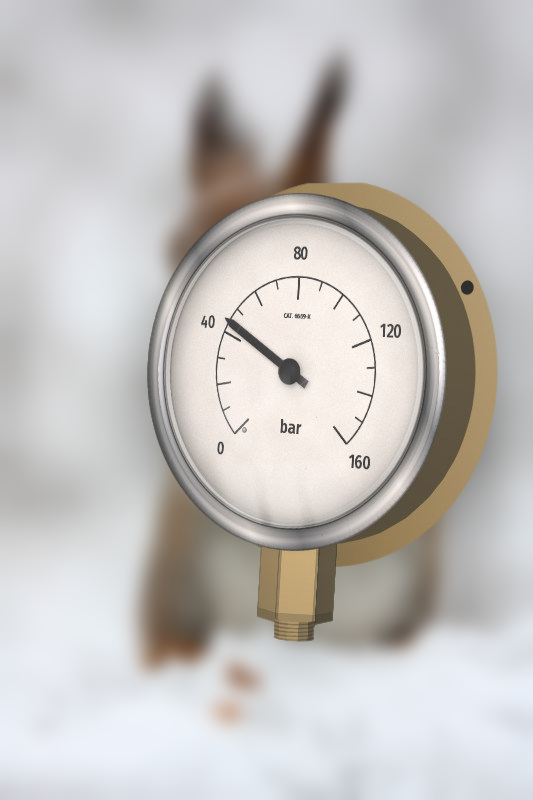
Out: bar 45
